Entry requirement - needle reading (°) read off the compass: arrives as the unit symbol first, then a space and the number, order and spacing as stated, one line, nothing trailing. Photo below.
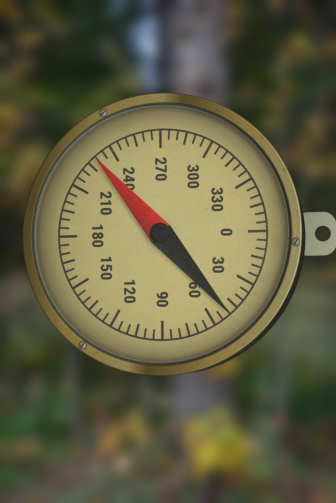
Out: ° 230
